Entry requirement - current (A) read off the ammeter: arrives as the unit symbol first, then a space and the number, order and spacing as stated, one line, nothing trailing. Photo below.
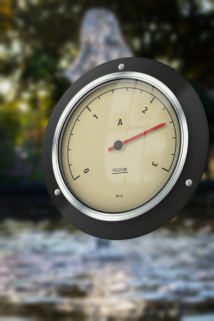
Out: A 2.4
